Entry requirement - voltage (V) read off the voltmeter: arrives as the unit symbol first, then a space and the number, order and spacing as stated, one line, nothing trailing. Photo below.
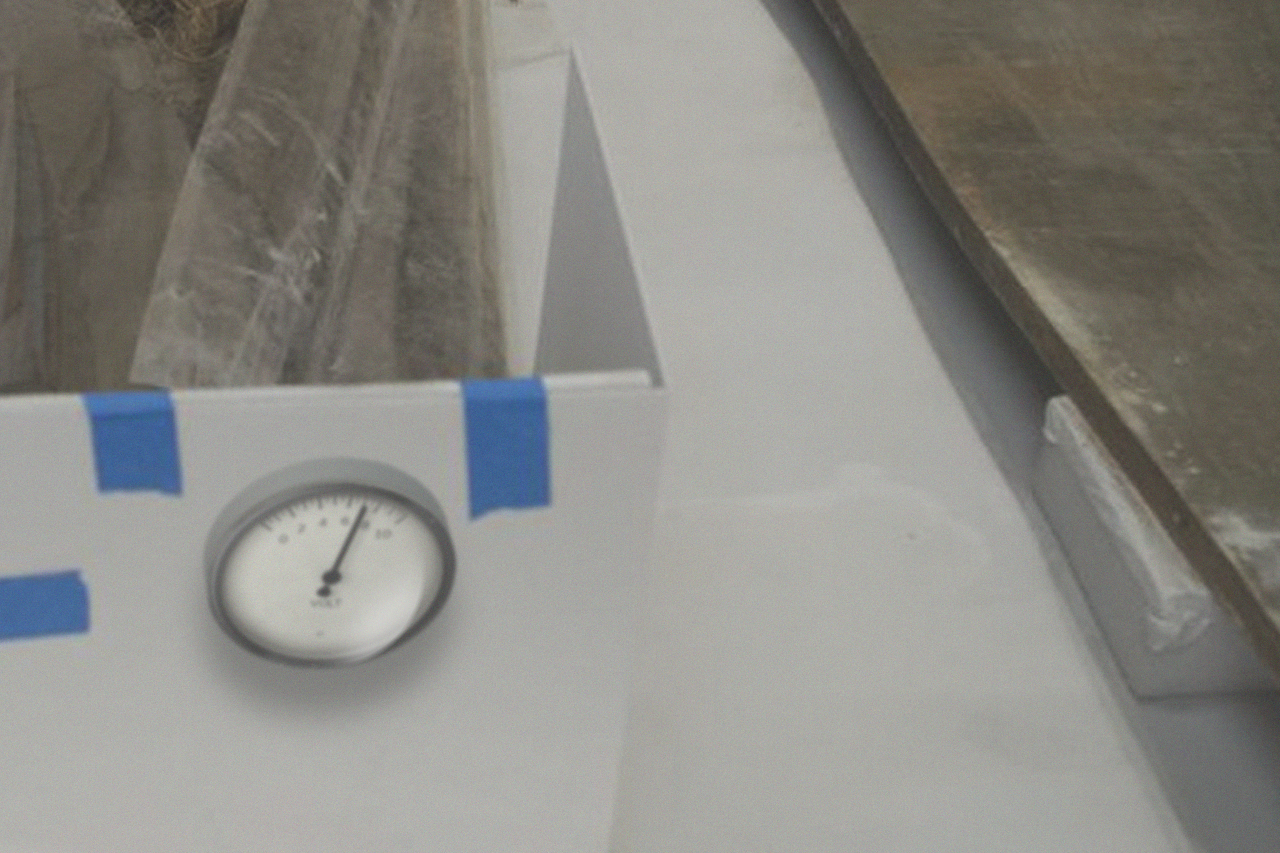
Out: V 7
